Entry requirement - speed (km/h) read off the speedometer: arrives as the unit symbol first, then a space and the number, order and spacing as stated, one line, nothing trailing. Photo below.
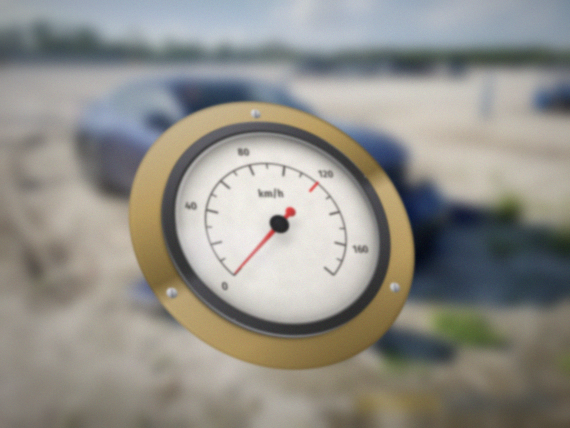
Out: km/h 0
